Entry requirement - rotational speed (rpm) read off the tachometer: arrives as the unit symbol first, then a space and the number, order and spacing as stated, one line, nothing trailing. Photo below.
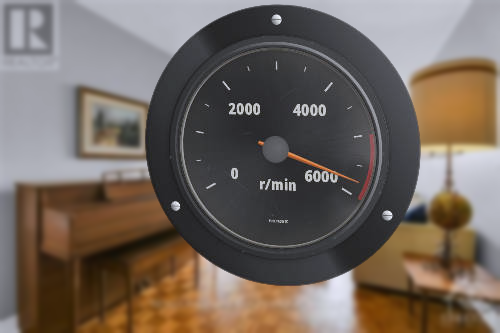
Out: rpm 5750
